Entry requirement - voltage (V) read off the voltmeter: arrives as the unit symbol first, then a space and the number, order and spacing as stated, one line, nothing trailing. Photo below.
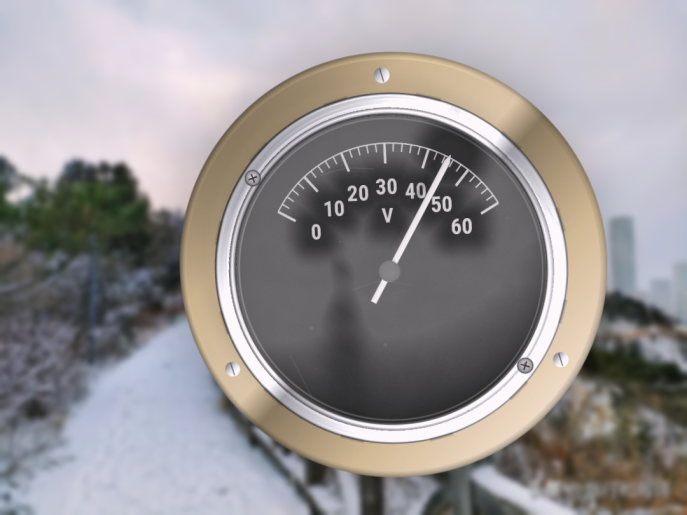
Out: V 45
